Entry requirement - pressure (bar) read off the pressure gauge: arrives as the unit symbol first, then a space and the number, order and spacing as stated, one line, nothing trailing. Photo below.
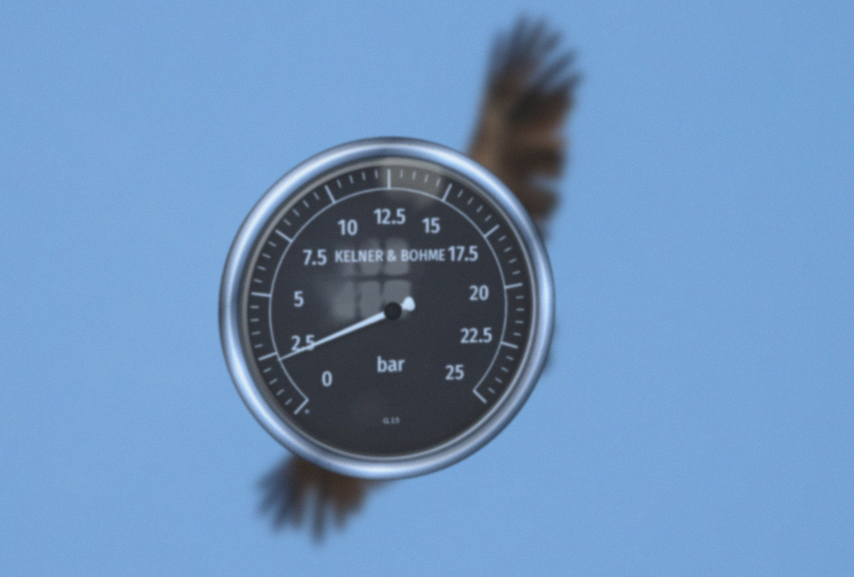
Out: bar 2.25
